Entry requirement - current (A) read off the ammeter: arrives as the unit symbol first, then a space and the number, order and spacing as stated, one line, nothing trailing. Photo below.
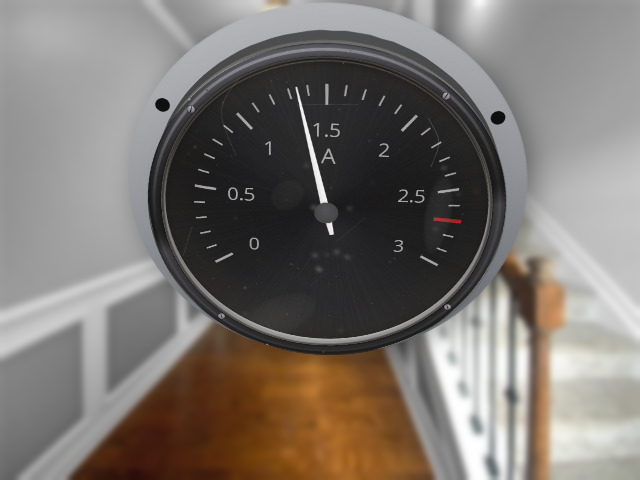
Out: A 1.35
